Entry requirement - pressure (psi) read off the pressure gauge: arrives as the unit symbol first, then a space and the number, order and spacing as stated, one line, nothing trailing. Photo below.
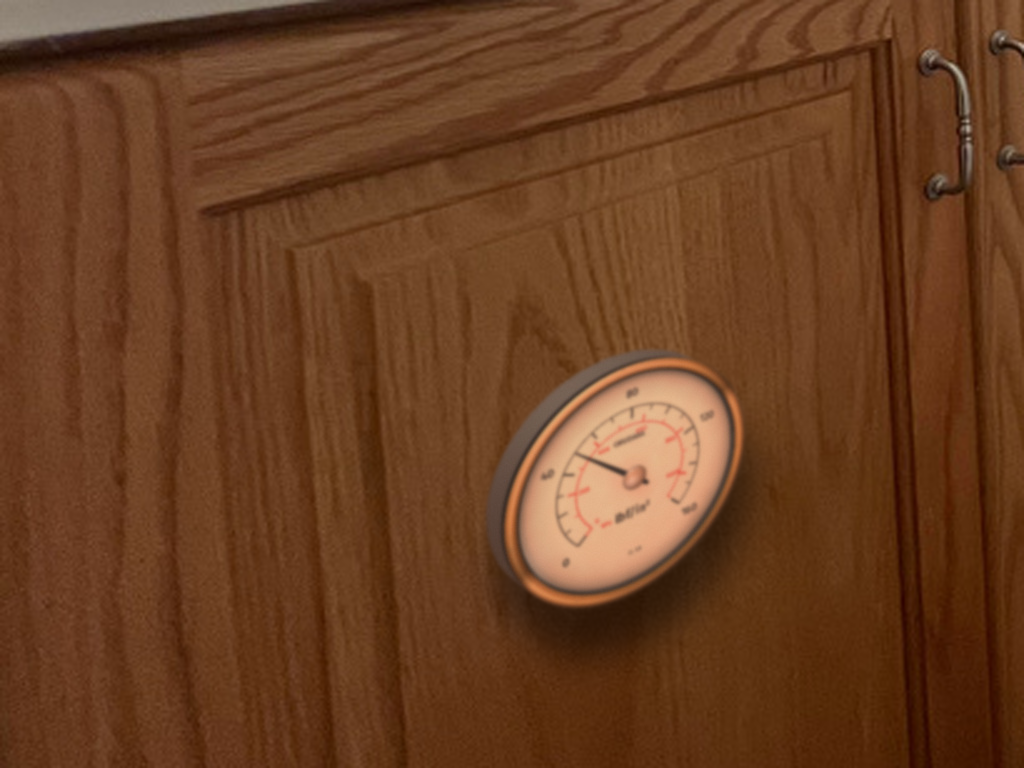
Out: psi 50
